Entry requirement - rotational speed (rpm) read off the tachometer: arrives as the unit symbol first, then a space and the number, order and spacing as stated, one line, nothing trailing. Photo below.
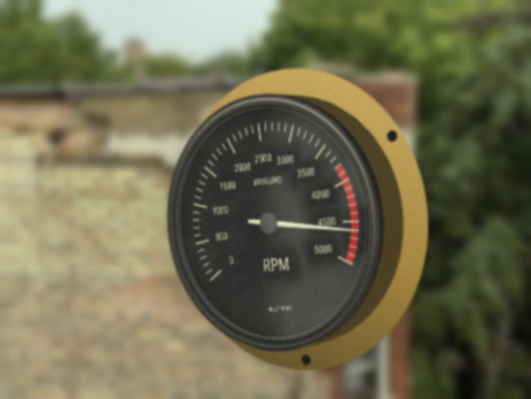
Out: rpm 4600
